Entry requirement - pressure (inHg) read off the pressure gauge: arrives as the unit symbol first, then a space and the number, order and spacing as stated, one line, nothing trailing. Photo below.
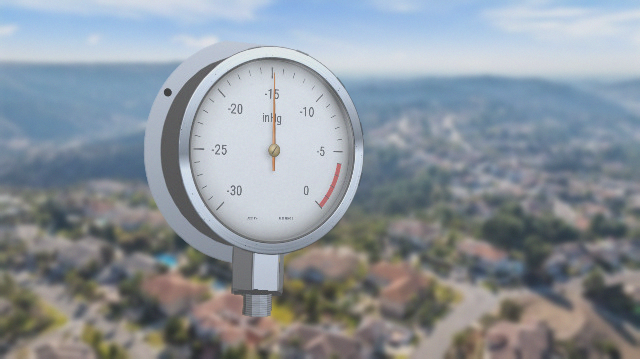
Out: inHg -15
